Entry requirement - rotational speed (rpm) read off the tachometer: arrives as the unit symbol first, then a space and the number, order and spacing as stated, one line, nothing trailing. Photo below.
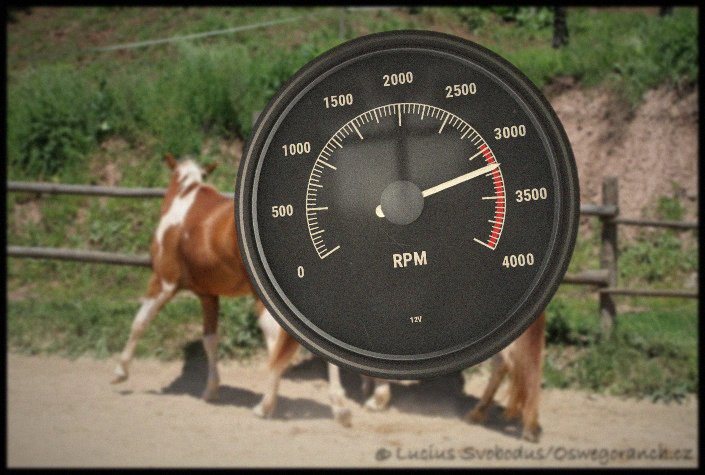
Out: rpm 3200
